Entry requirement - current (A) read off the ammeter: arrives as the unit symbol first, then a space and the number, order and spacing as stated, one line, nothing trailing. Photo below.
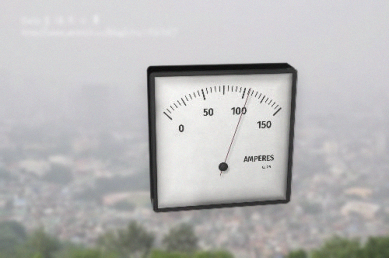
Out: A 105
